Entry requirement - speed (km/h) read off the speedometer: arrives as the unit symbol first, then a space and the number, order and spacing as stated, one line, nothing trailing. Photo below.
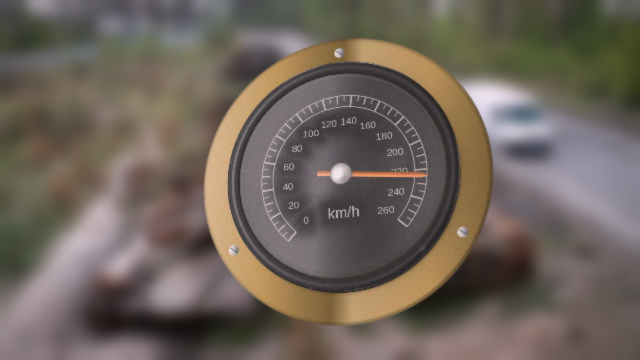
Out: km/h 225
